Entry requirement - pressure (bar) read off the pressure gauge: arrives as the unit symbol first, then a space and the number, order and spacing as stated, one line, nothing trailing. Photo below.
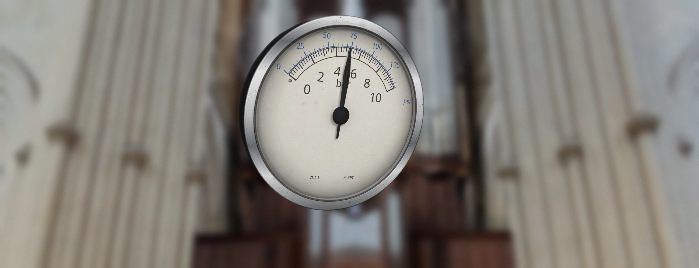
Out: bar 5
